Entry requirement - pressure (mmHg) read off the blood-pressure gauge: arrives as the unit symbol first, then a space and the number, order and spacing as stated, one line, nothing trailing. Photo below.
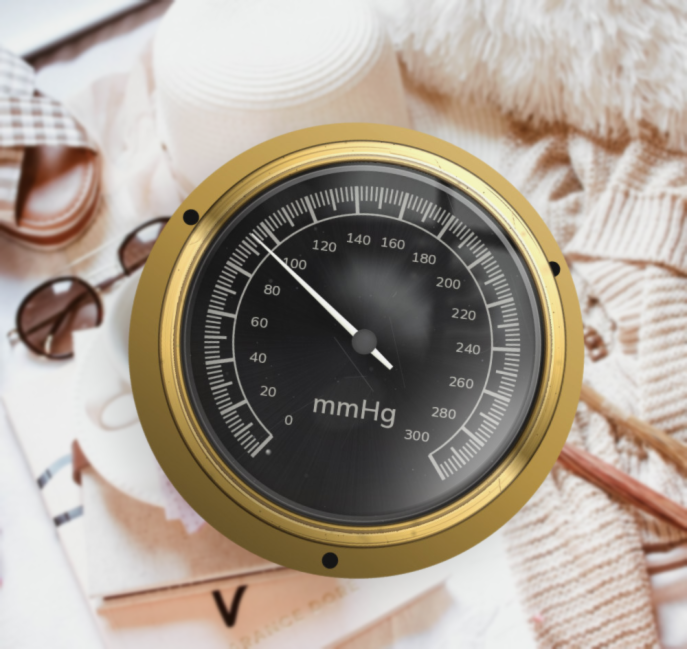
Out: mmHg 94
